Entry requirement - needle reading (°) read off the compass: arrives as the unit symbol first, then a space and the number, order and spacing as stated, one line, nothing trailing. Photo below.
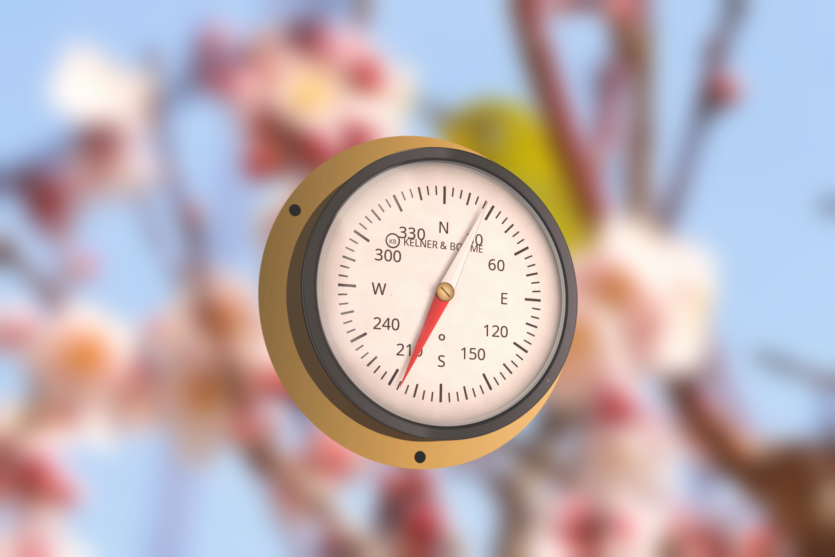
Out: ° 205
